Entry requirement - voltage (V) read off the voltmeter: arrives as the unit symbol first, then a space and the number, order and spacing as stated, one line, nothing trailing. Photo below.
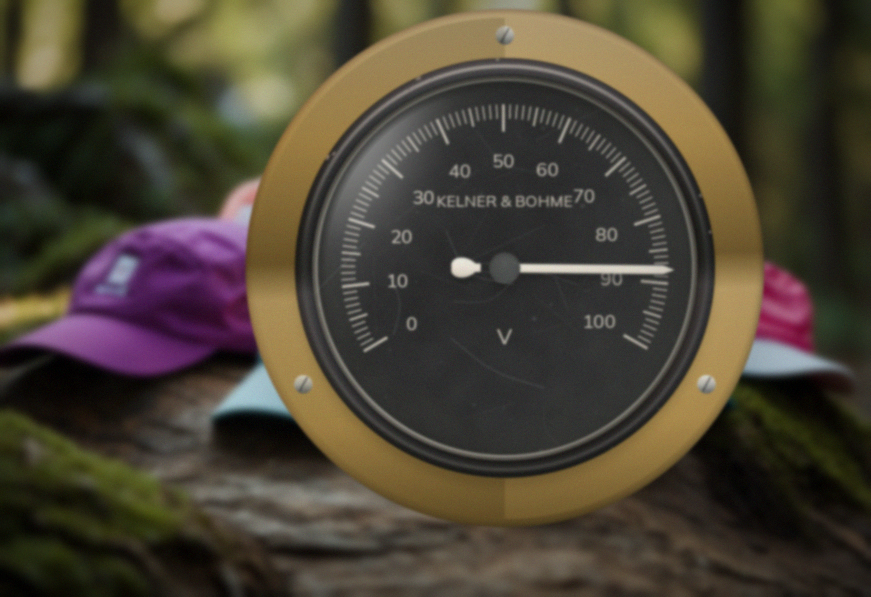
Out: V 88
